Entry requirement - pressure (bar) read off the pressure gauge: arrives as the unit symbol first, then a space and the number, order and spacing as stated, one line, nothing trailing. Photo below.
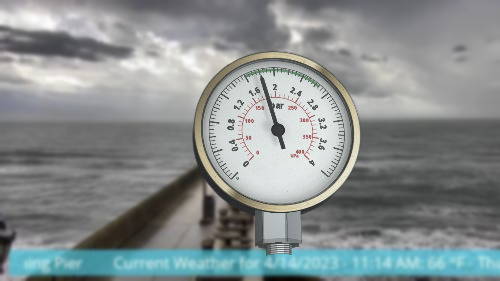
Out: bar 1.8
